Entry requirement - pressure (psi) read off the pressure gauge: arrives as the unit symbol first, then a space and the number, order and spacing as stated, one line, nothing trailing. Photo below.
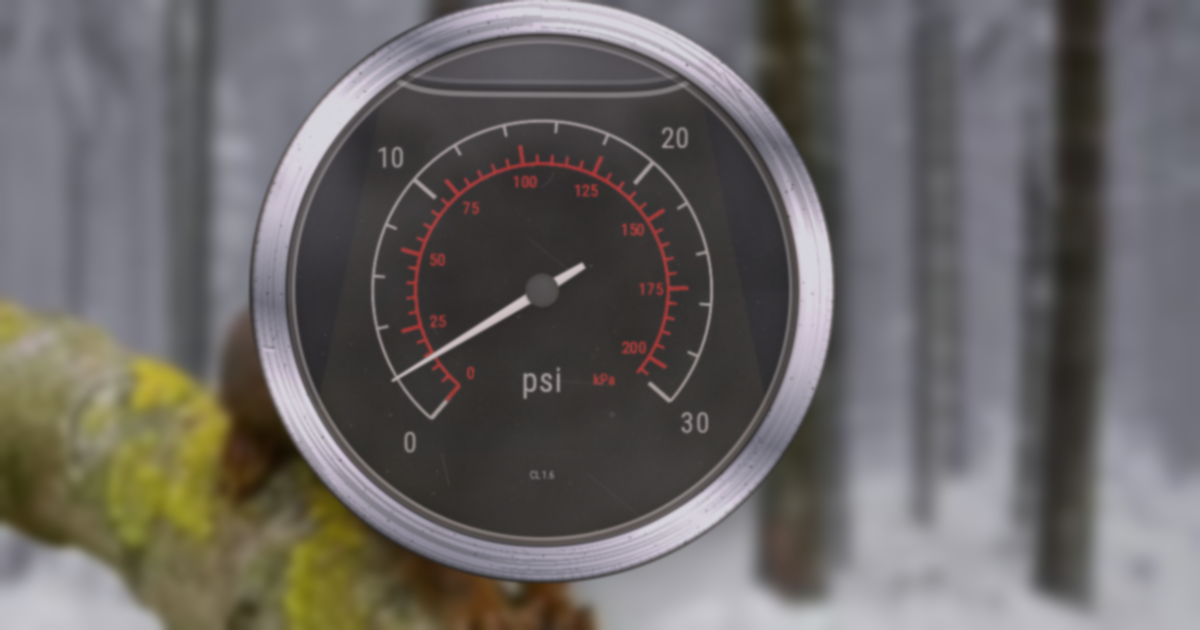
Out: psi 2
